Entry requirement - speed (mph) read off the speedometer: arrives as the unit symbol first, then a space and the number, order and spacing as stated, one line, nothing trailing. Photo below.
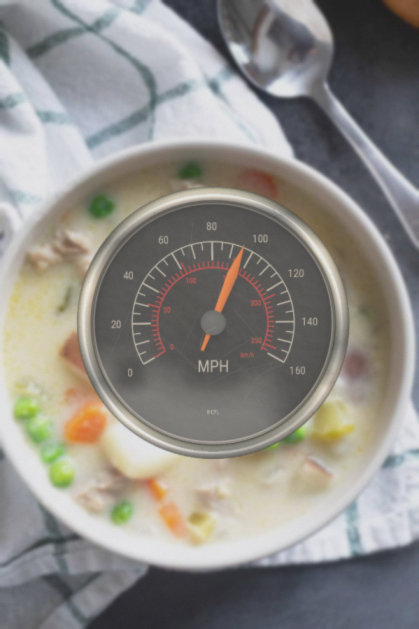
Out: mph 95
